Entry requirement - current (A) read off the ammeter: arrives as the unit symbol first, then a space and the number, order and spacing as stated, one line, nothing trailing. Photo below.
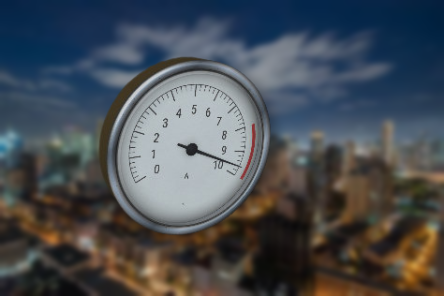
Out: A 9.6
